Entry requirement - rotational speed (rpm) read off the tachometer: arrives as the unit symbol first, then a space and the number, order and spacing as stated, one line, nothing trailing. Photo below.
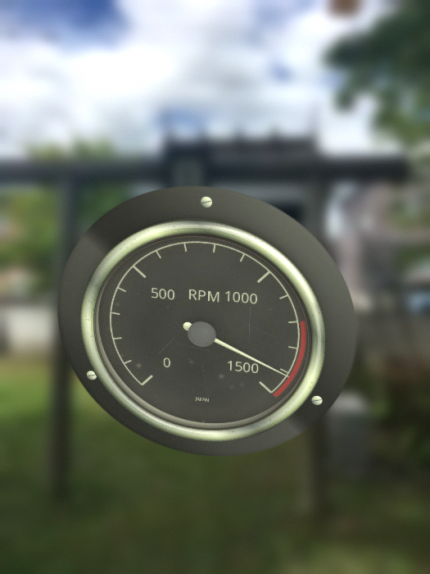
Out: rpm 1400
